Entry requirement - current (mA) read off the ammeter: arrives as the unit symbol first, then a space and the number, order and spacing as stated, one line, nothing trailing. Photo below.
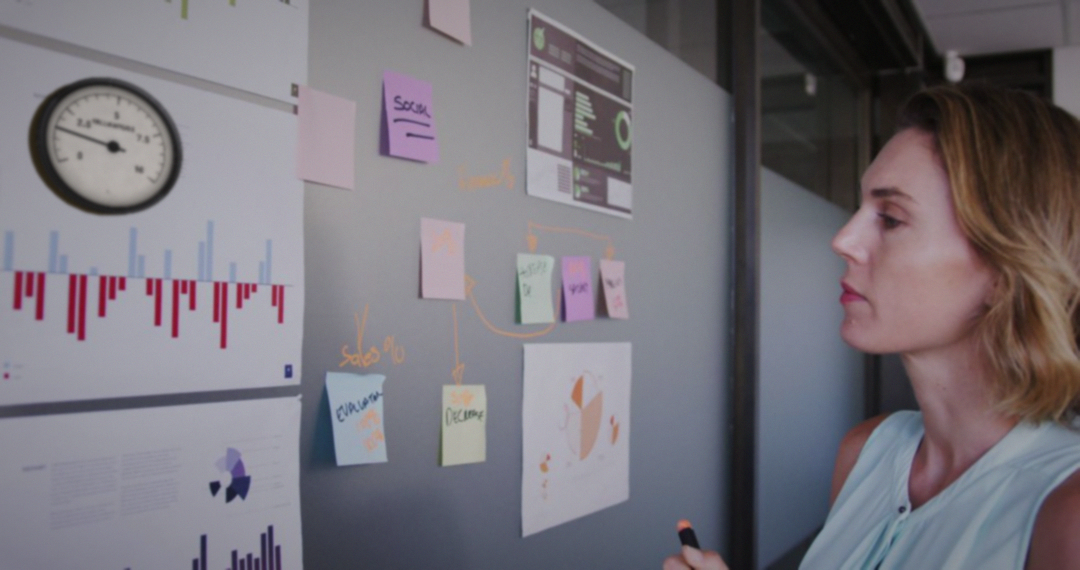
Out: mA 1.5
